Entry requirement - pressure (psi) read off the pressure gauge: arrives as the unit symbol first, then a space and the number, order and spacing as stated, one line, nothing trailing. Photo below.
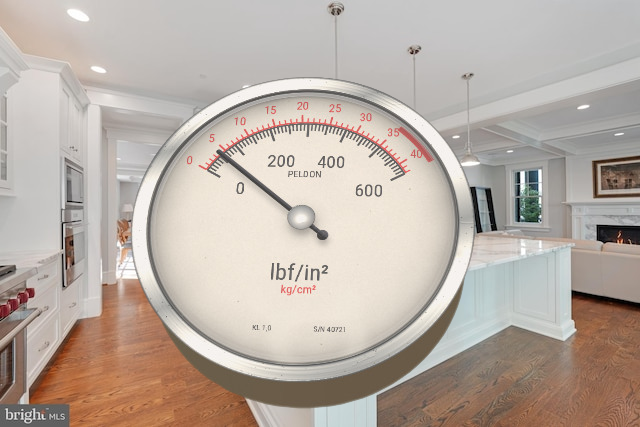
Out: psi 50
